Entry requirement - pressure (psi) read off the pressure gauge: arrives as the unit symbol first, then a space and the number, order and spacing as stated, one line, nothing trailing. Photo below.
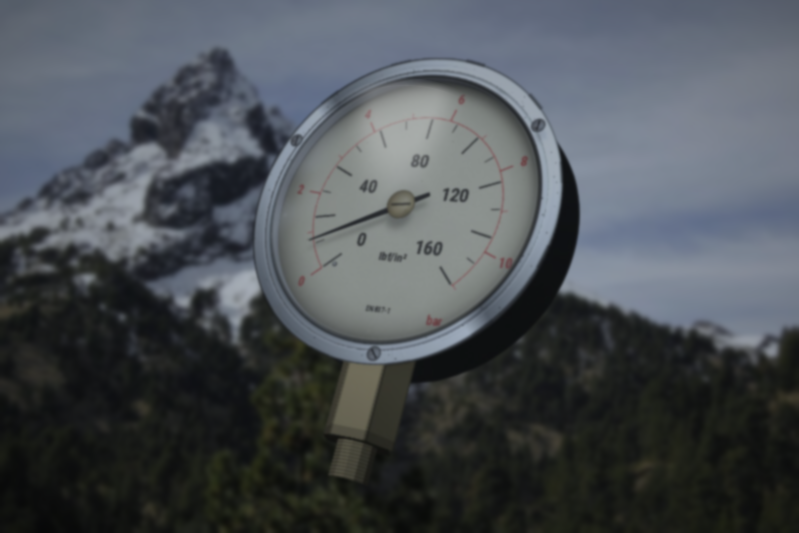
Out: psi 10
